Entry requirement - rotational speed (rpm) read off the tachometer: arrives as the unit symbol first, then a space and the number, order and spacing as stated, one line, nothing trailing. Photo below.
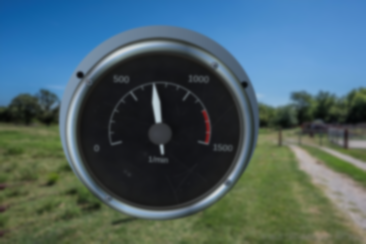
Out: rpm 700
